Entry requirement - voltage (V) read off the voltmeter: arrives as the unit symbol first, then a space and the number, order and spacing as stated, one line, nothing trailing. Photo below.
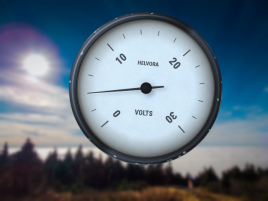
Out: V 4
